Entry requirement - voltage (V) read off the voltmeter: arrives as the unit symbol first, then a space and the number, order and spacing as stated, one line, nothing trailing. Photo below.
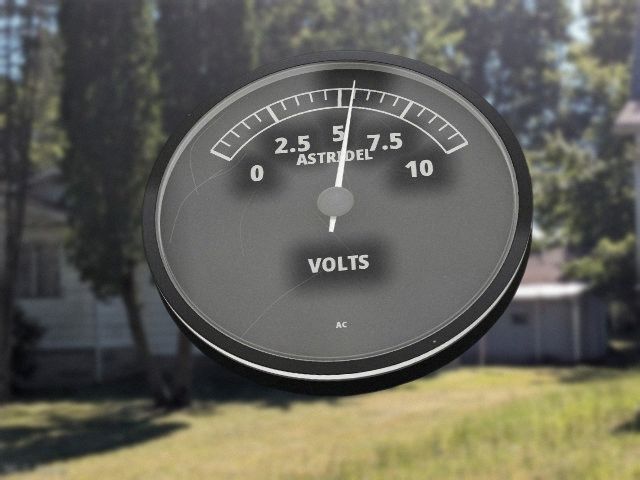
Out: V 5.5
